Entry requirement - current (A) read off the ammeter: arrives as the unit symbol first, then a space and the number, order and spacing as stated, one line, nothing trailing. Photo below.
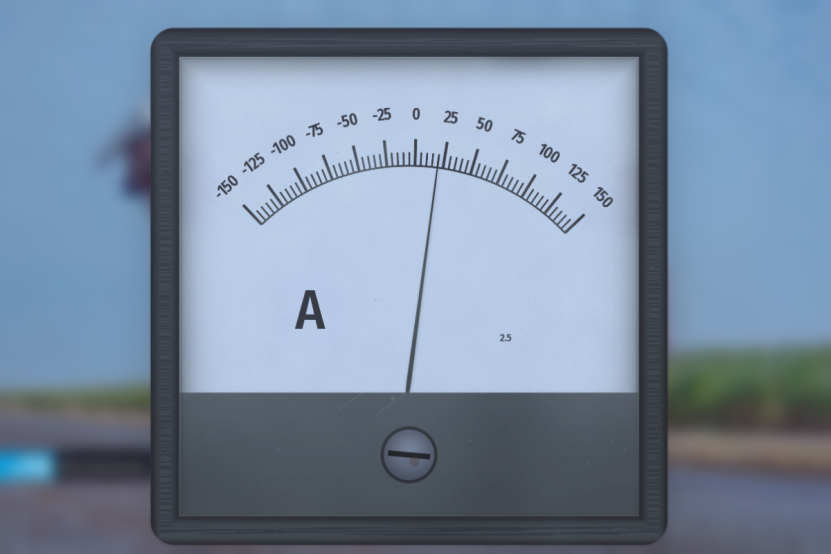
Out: A 20
